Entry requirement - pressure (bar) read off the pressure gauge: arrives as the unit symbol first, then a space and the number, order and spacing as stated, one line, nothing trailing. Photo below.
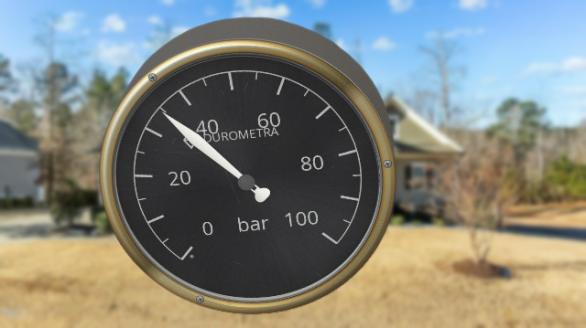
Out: bar 35
